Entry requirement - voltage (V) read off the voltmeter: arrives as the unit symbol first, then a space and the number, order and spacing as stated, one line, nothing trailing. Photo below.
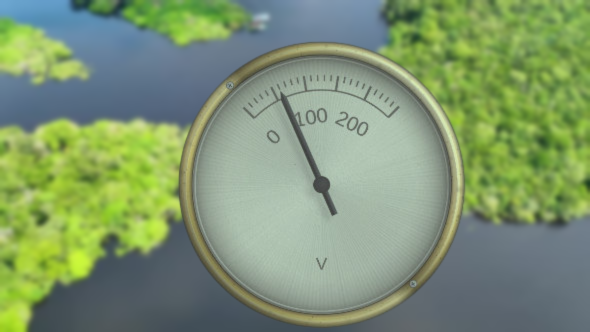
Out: V 60
